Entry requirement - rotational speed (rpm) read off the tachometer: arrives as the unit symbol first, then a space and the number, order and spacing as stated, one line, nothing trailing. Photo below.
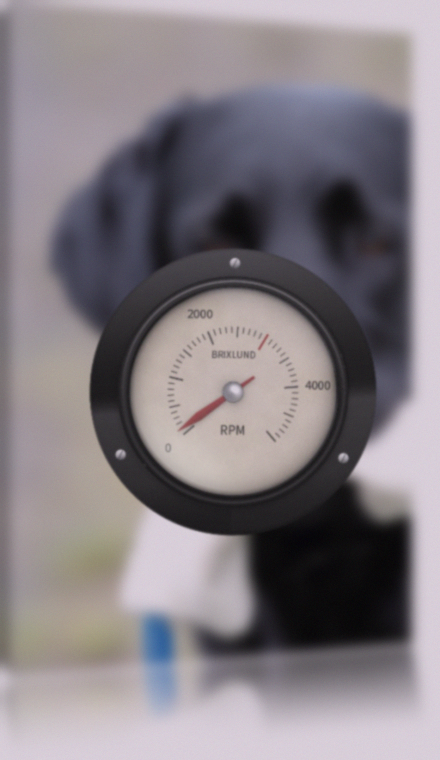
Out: rpm 100
